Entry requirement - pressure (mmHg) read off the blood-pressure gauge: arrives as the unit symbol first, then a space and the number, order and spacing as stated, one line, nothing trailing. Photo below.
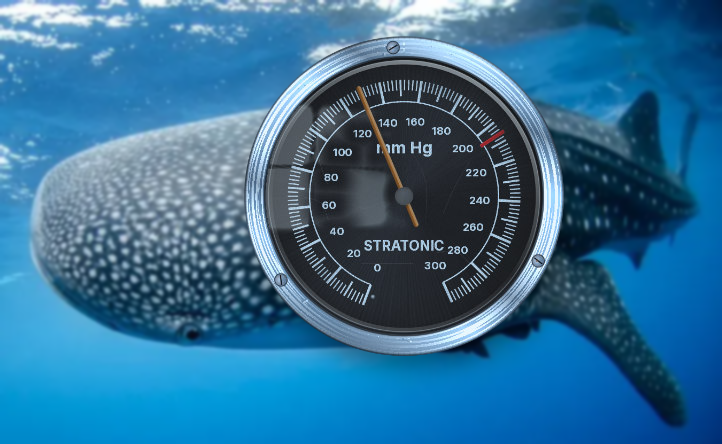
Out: mmHg 130
